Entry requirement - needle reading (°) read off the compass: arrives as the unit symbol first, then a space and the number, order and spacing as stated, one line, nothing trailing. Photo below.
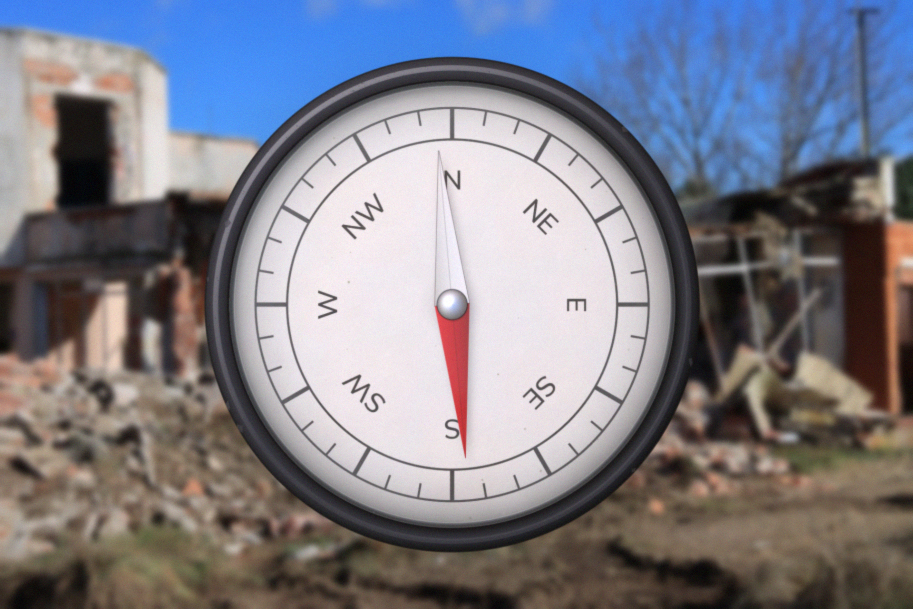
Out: ° 175
